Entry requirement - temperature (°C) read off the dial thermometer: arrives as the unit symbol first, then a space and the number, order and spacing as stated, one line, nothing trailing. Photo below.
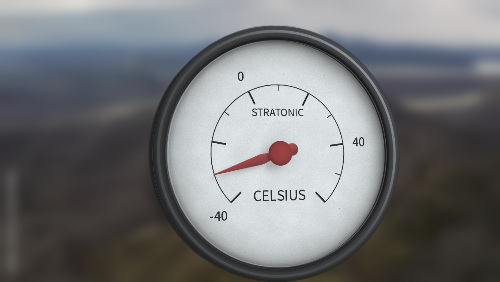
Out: °C -30
